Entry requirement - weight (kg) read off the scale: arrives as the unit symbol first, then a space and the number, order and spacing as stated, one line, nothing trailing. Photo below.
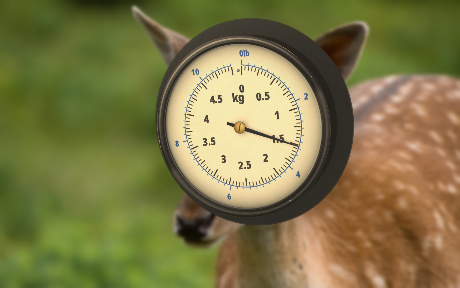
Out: kg 1.5
